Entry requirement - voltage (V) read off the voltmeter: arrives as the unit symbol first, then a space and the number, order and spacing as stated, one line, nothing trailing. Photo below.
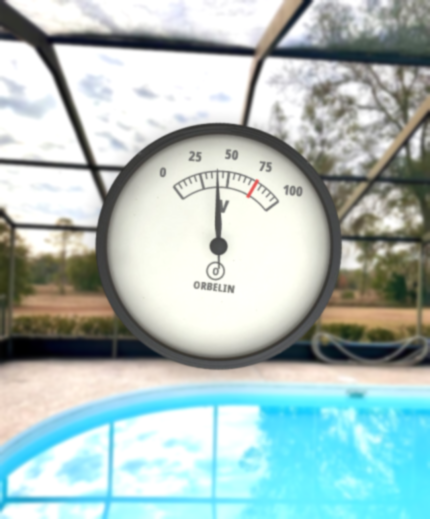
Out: V 40
